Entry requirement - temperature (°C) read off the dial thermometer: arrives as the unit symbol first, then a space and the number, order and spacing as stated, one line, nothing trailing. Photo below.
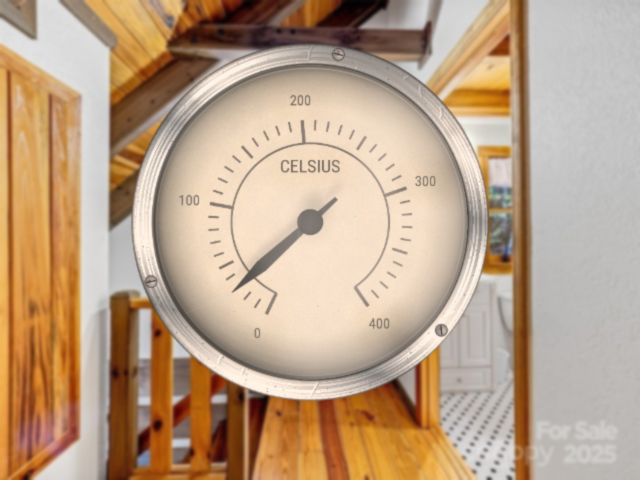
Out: °C 30
